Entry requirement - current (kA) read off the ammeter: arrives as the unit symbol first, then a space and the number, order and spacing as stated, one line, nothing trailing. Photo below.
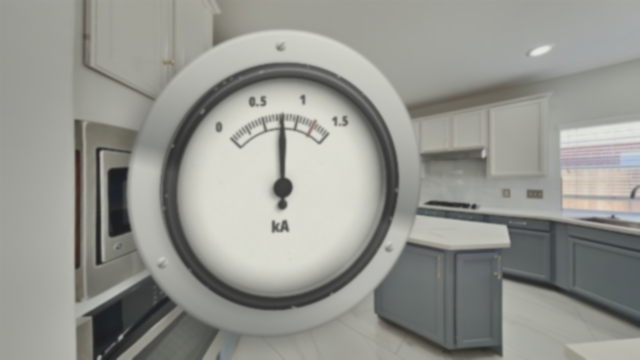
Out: kA 0.75
